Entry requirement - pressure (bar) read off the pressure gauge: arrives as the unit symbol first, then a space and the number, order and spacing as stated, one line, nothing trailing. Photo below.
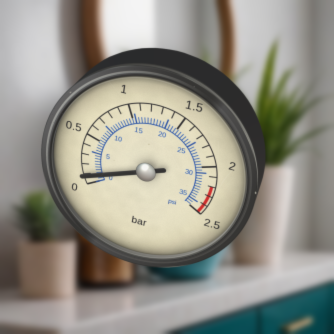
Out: bar 0.1
